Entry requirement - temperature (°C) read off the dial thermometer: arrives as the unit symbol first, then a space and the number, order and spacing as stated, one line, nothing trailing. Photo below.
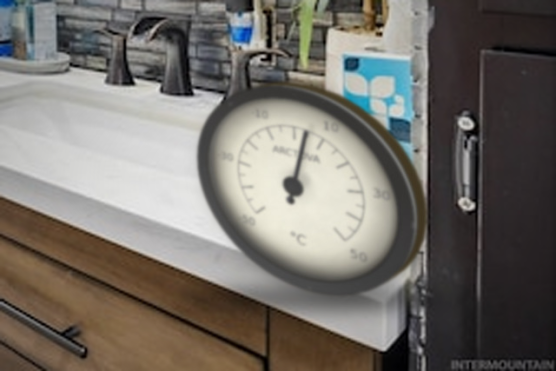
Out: °C 5
